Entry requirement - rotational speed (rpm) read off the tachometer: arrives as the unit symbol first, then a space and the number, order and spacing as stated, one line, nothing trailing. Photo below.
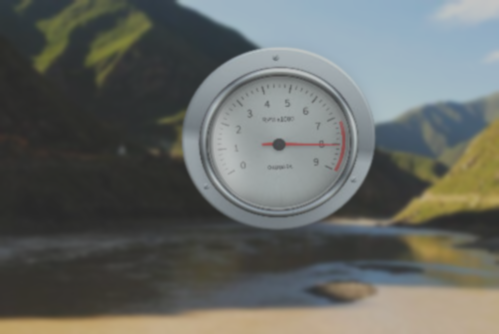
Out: rpm 8000
